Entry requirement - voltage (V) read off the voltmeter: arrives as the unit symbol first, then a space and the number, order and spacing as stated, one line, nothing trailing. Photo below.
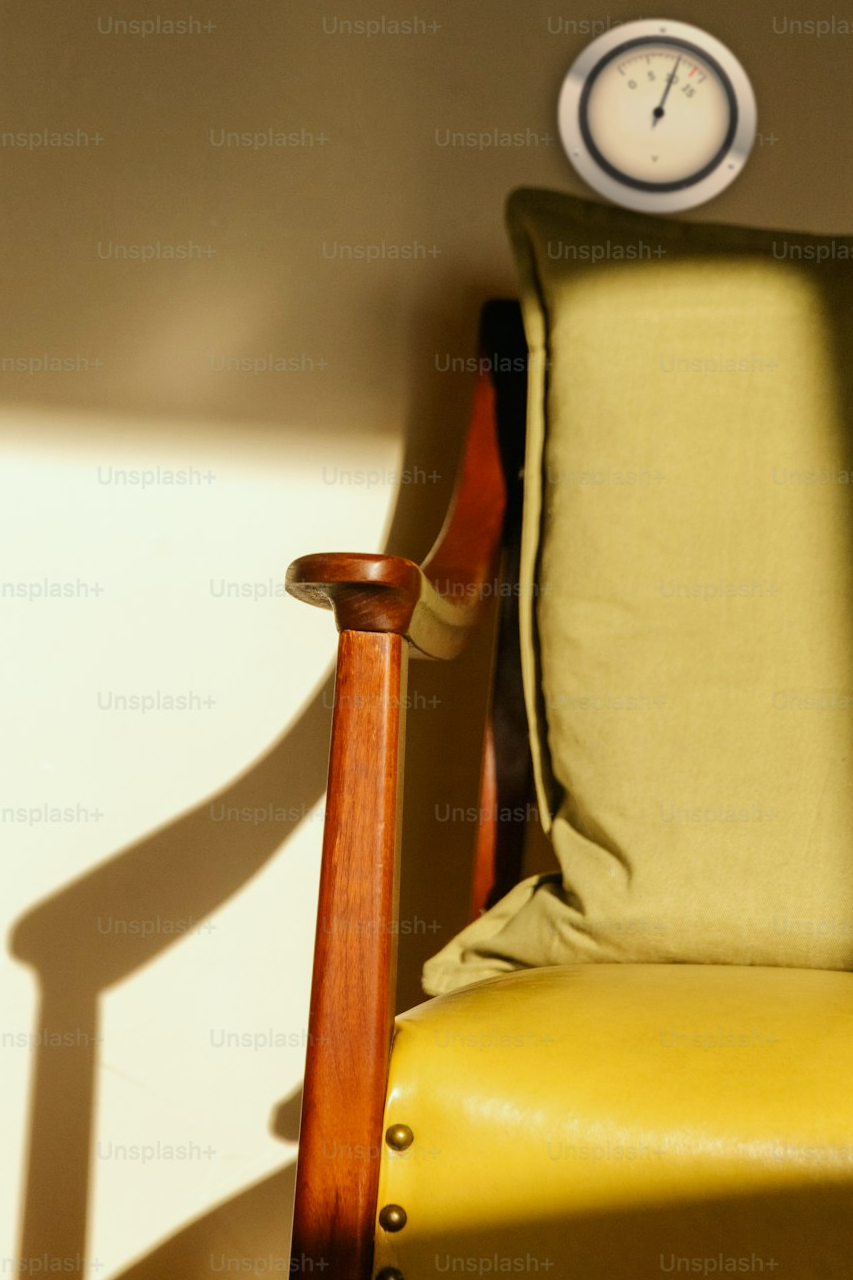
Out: V 10
